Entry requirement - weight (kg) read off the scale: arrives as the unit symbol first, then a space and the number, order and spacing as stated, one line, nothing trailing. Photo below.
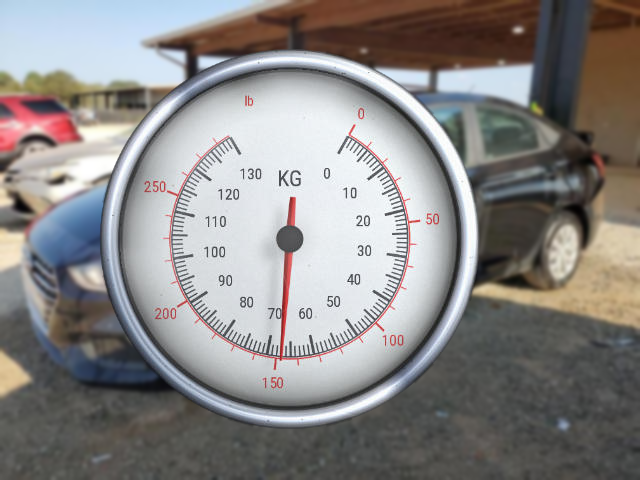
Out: kg 67
